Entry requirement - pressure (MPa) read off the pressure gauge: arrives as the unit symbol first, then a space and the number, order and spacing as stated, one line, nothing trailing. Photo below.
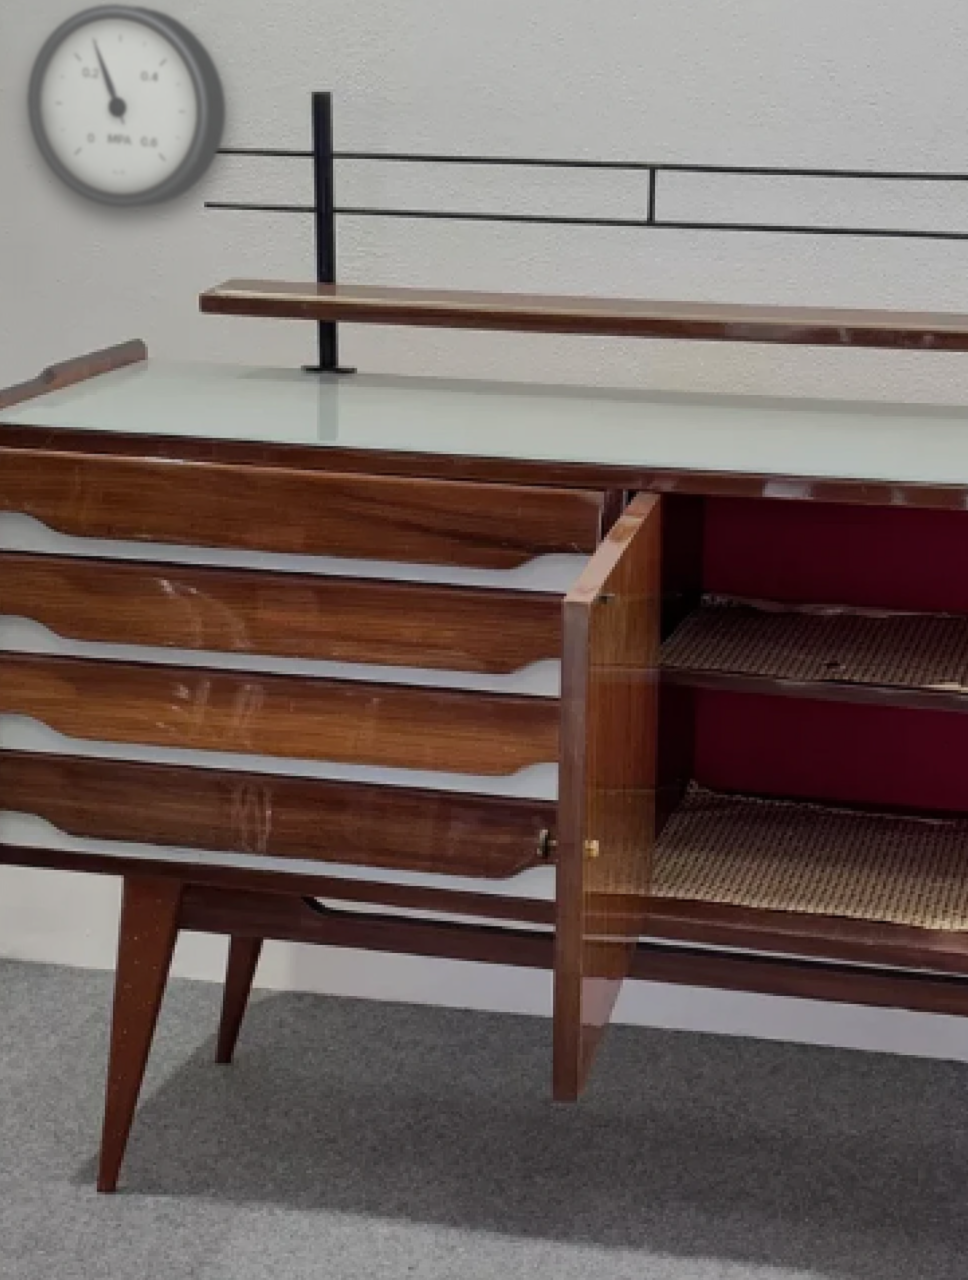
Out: MPa 0.25
